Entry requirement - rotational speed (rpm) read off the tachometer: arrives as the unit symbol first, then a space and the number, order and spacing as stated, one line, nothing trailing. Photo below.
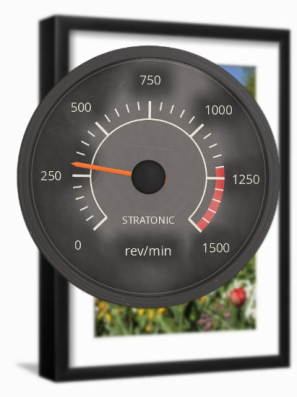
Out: rpm 300
